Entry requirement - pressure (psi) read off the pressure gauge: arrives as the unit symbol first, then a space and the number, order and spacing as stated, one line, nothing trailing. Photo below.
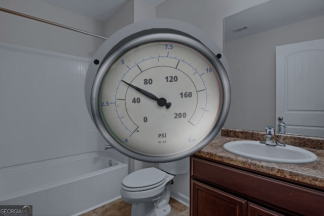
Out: psi 60
